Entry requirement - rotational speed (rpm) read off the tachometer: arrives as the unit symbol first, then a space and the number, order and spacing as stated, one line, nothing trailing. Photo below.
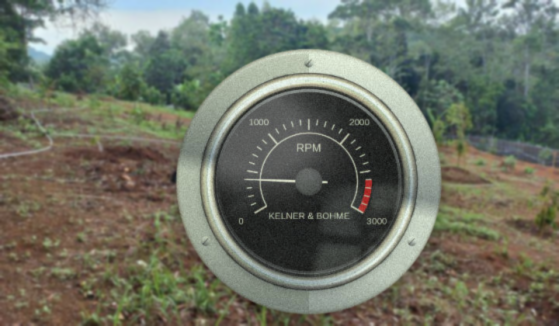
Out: rpm 400
